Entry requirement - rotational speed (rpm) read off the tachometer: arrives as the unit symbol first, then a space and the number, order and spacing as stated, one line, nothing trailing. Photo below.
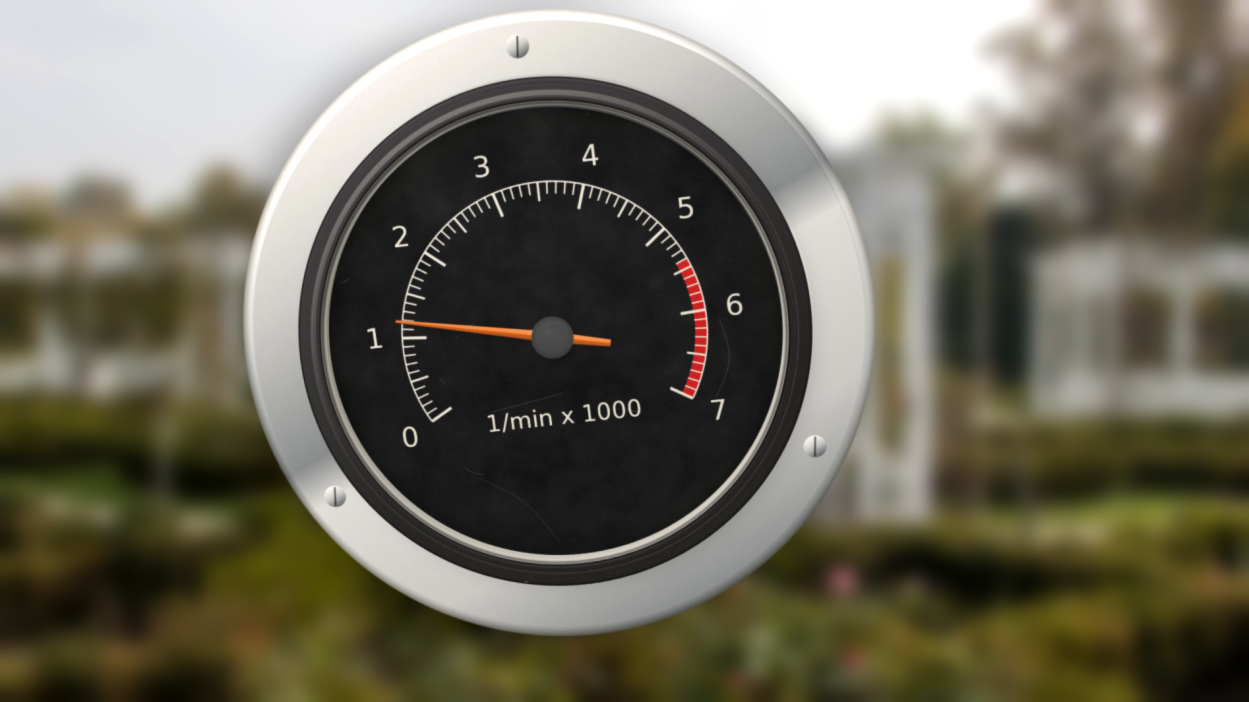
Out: rpm 1200
